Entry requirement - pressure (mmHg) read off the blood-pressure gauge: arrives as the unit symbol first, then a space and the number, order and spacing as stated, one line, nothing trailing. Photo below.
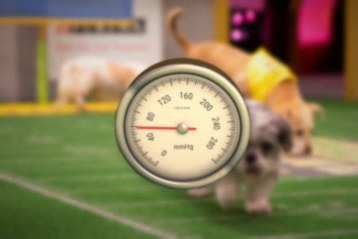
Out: mmHg 60
